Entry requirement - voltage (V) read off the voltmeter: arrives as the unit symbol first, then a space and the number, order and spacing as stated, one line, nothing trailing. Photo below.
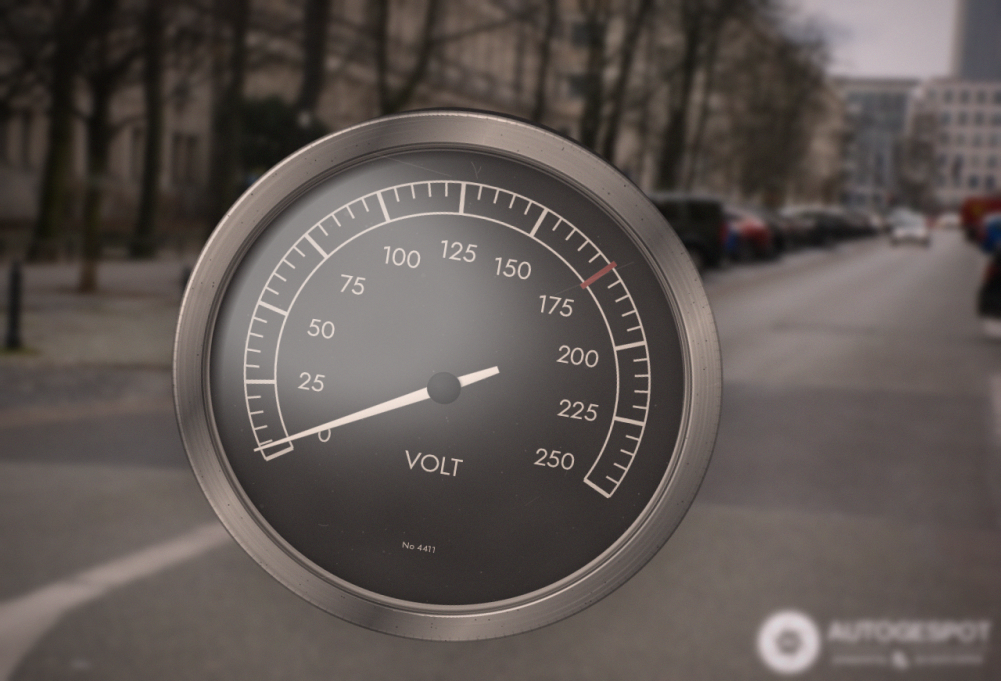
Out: V 5
